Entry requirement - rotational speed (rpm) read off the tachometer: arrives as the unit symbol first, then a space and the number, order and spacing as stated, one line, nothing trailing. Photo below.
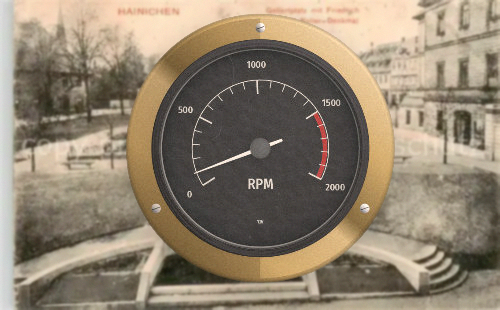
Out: rpm 100
